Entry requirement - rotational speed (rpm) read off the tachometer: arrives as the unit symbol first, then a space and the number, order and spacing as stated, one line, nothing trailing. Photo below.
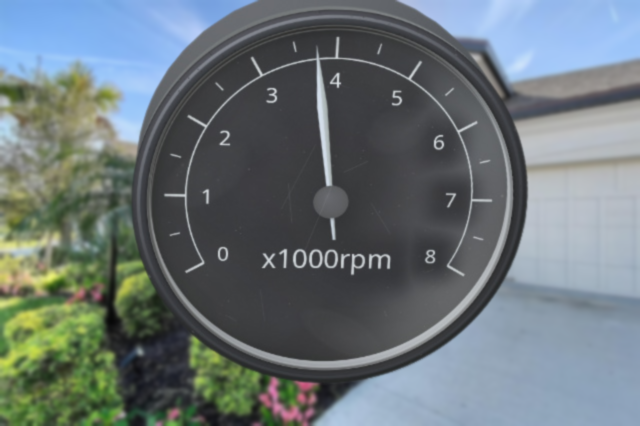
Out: rpm 3750
